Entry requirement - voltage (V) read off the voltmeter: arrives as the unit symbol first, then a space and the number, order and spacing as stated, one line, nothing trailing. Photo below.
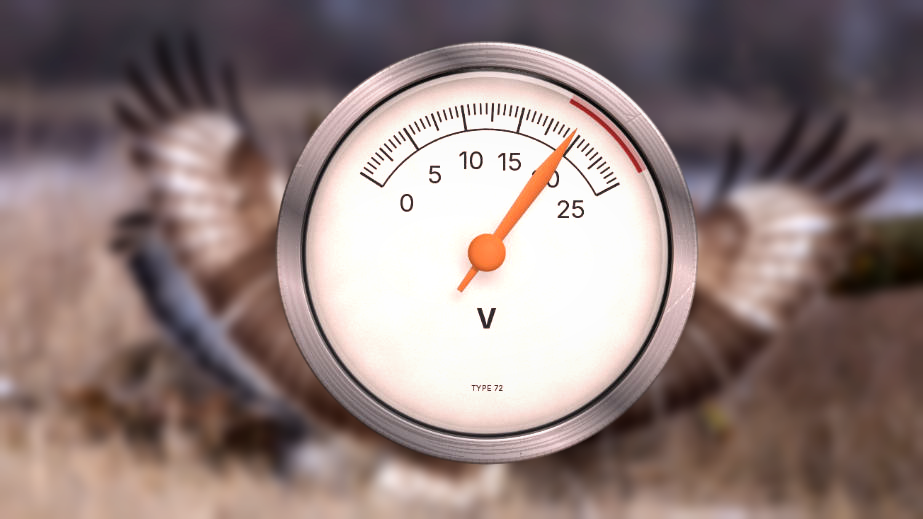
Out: V 19.5
